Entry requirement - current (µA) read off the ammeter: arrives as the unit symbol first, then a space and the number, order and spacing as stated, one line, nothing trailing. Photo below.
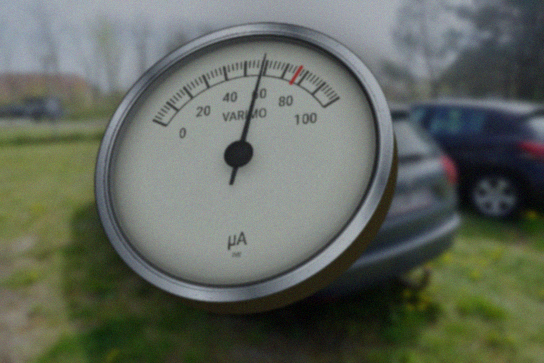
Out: µA 60
